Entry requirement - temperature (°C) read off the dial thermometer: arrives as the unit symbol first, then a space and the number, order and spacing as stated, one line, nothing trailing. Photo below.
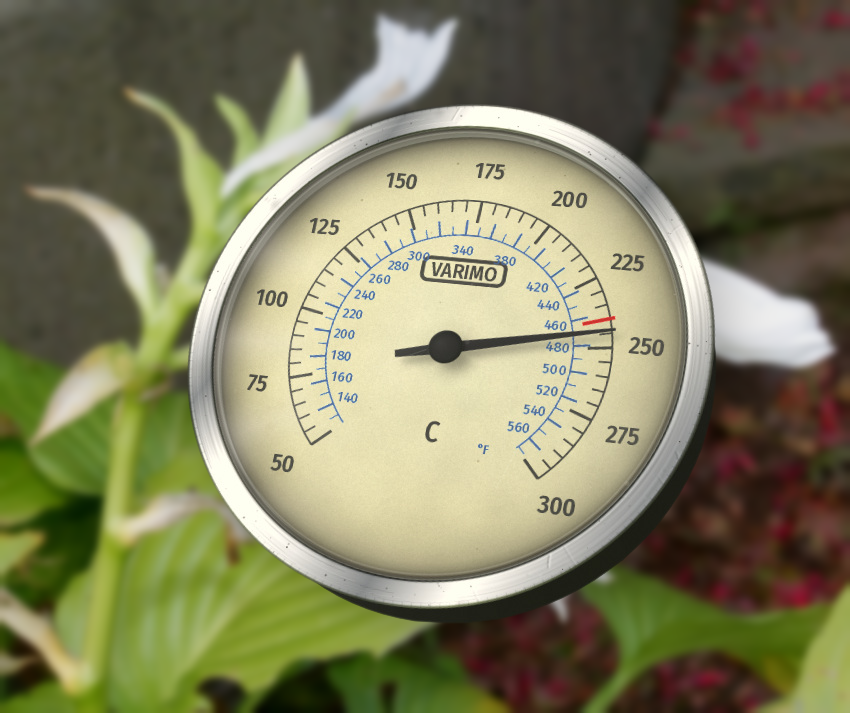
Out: °C 245
